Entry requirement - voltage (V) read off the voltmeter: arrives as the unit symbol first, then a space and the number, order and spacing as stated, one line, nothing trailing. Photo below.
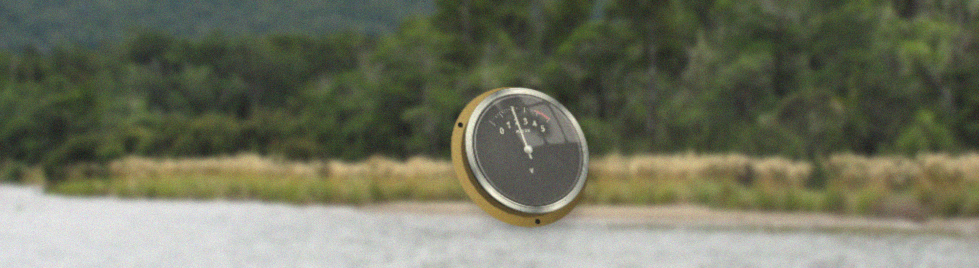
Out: V 2
